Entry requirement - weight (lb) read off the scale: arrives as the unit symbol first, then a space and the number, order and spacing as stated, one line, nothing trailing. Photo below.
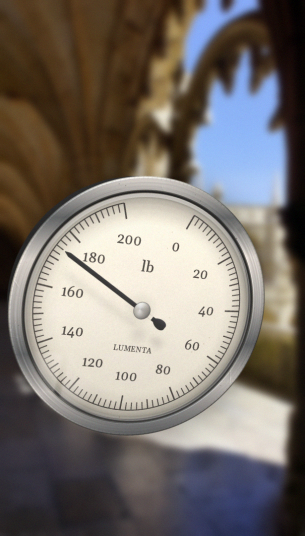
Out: lb 174
